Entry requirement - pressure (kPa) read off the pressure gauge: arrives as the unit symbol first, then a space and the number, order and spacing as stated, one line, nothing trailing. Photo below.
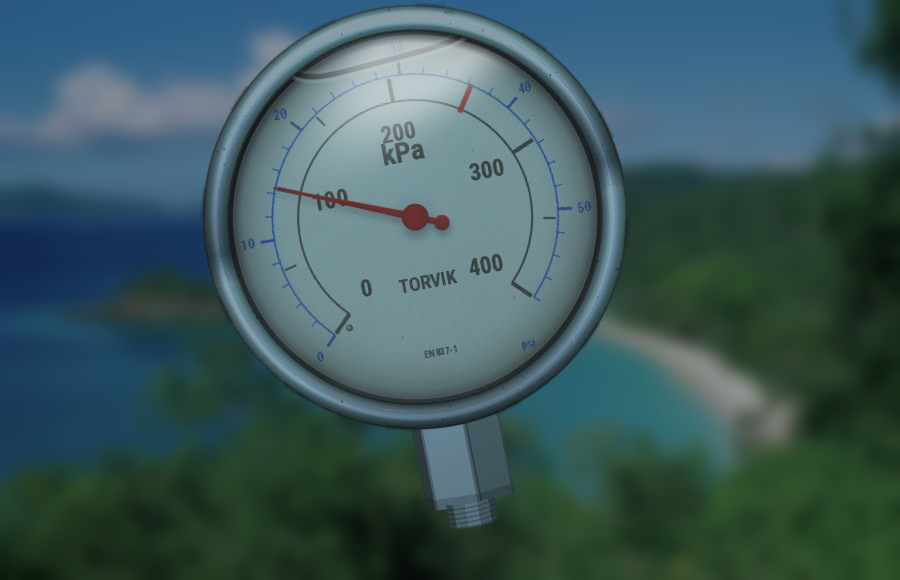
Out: kPa 100
